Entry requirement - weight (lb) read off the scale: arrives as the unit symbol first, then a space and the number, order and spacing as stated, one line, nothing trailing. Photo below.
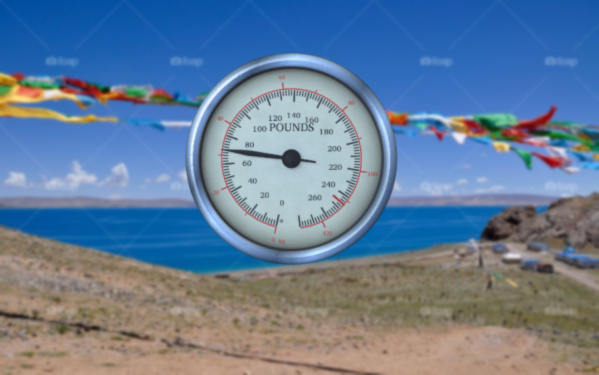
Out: lb 70
